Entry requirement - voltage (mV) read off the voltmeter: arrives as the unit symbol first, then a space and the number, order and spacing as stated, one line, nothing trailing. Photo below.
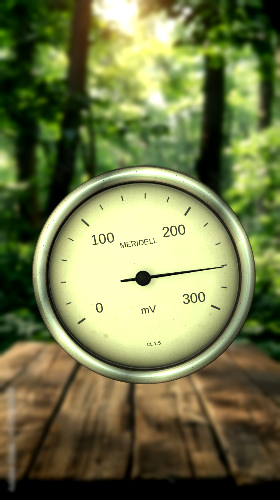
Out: mV 260
